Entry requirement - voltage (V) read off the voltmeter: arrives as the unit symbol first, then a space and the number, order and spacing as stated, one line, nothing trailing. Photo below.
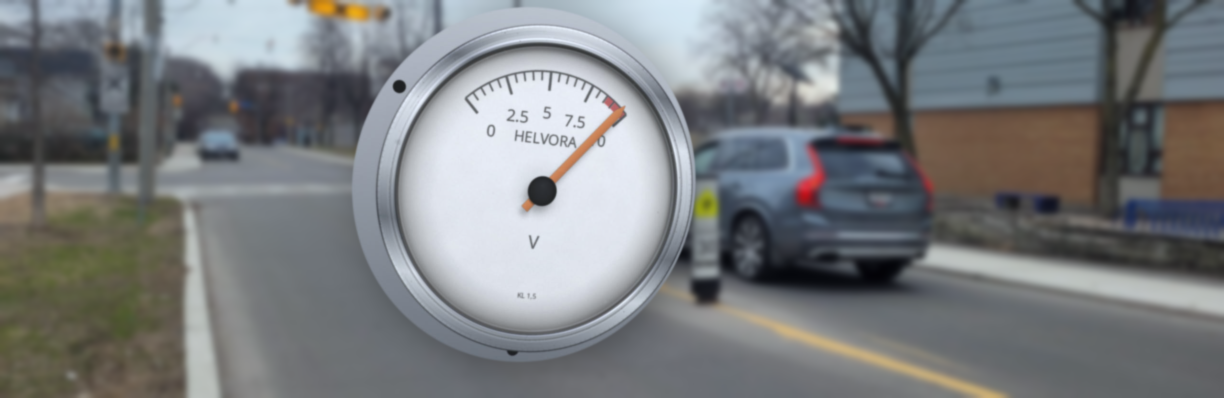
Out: V 9.5
